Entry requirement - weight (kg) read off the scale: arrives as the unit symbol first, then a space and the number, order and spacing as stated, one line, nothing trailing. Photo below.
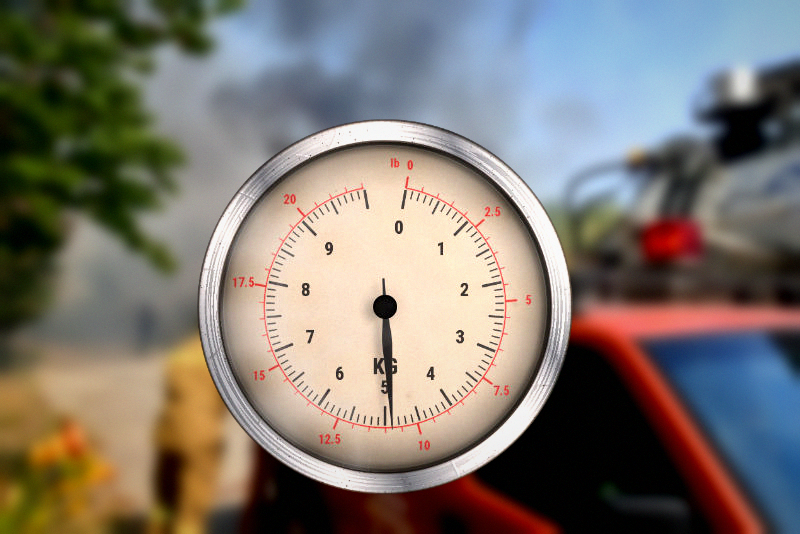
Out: kg 4.9
